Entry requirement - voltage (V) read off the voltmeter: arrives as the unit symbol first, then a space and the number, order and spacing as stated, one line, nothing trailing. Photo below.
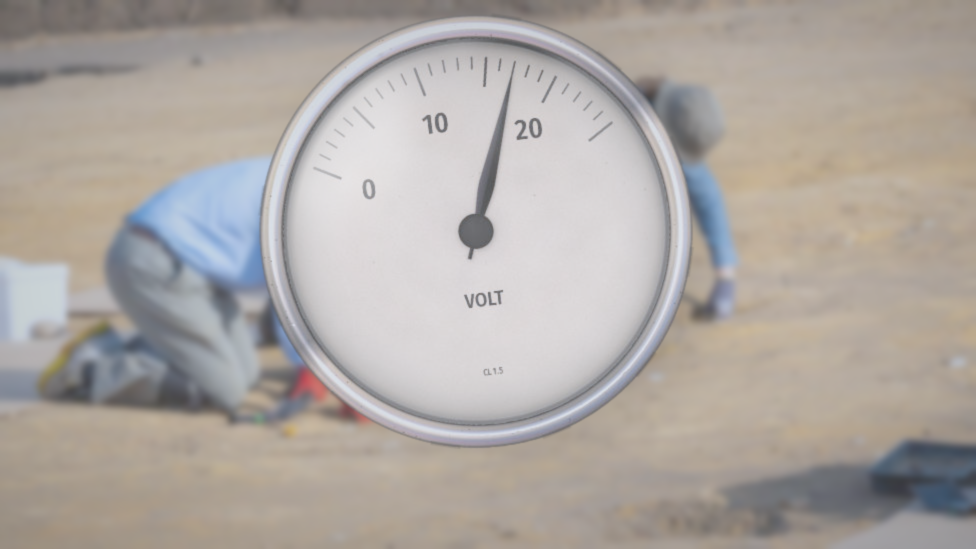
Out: V 17
